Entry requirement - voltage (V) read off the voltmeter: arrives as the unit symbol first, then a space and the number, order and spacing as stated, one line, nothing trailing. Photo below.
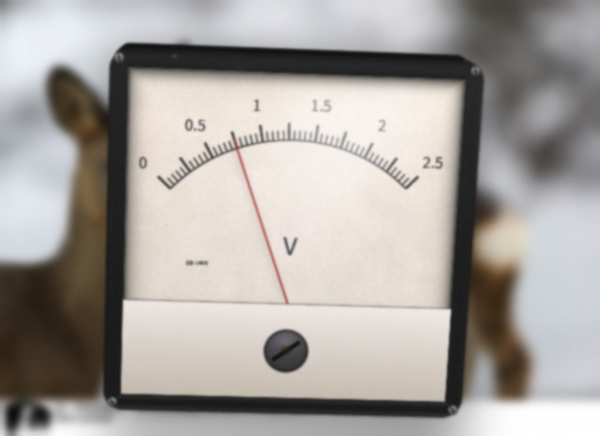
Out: V 0.75
